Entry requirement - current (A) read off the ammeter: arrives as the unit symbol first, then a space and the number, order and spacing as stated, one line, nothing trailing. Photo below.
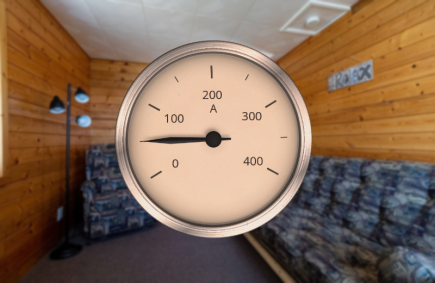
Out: A 50
